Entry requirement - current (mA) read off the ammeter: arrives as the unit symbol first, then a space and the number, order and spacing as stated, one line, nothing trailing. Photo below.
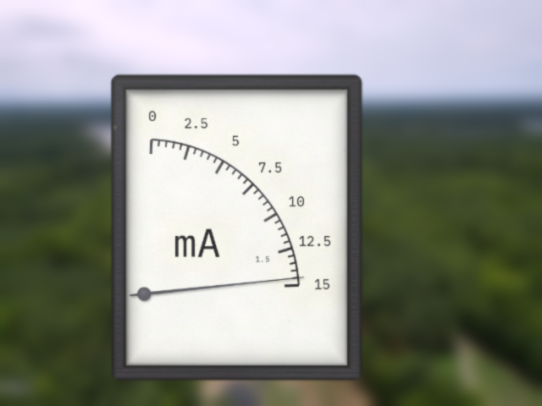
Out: mA 14.5
